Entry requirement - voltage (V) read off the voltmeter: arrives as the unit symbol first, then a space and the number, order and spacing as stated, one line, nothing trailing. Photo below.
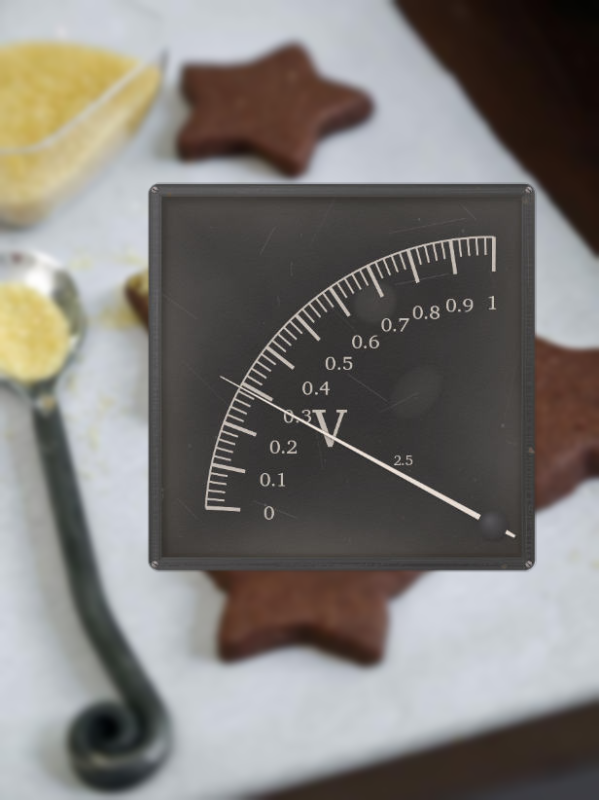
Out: V 0.29
